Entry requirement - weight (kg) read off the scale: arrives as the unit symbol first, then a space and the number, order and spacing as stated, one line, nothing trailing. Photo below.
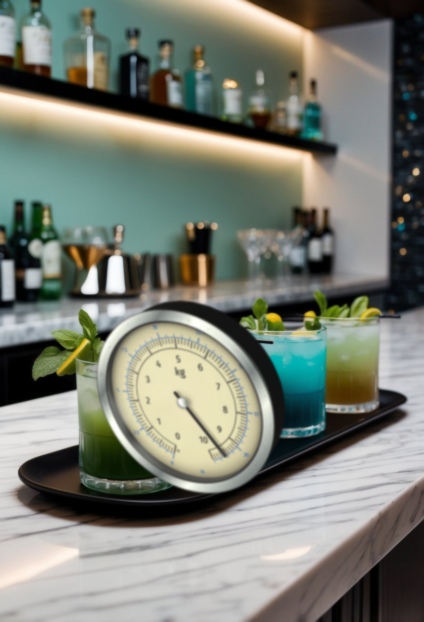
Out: kg 9.5
